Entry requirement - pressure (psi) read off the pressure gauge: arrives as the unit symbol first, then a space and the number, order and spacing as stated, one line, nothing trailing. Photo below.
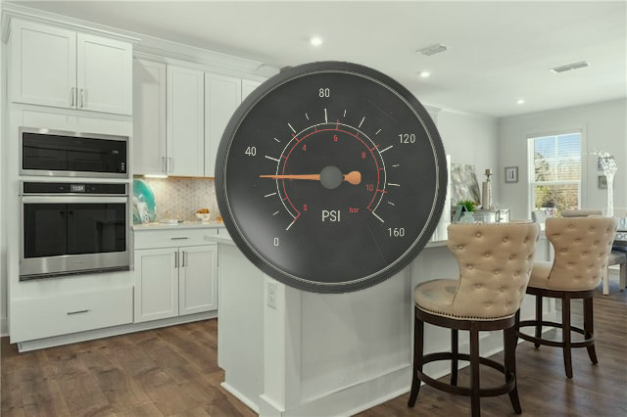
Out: psi 30
